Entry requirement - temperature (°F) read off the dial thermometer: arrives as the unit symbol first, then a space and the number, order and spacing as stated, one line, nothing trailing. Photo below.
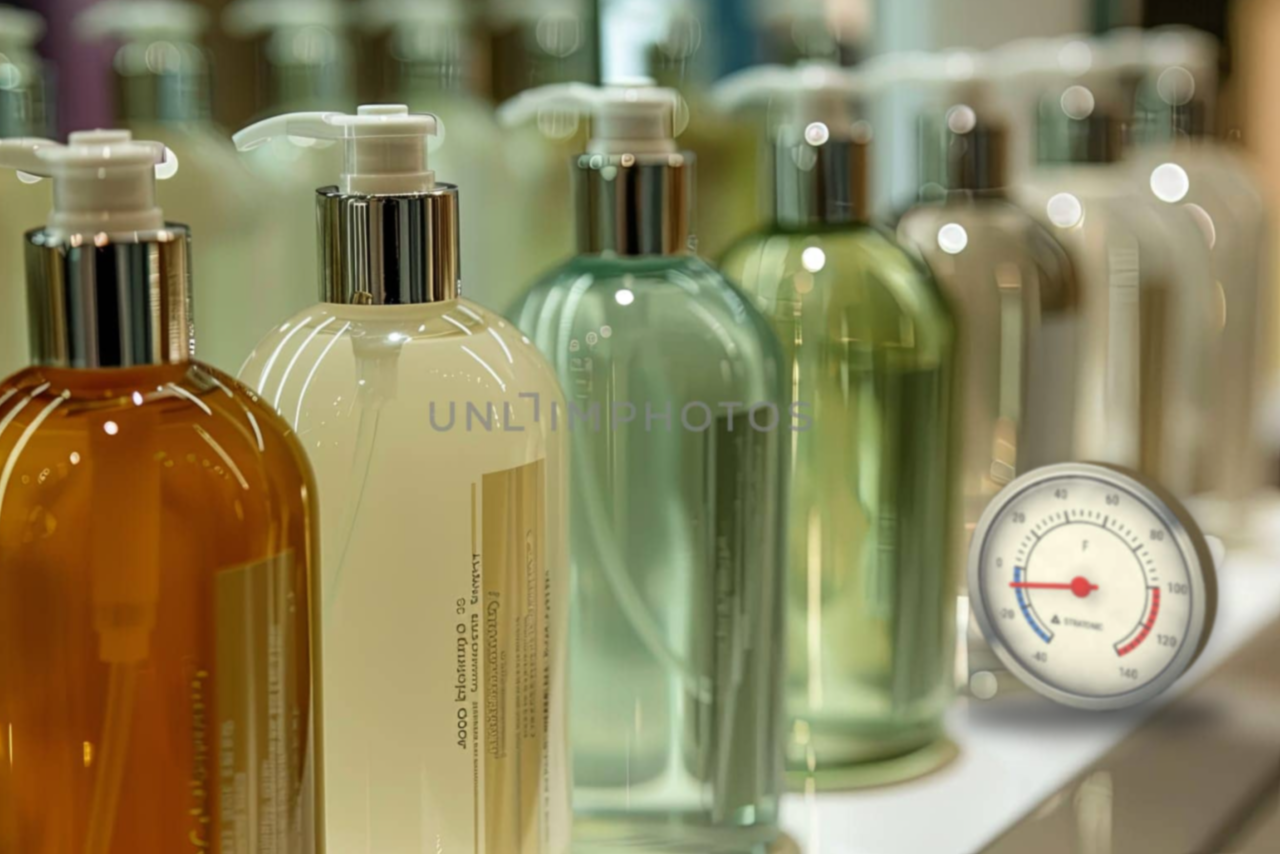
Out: °F -8
